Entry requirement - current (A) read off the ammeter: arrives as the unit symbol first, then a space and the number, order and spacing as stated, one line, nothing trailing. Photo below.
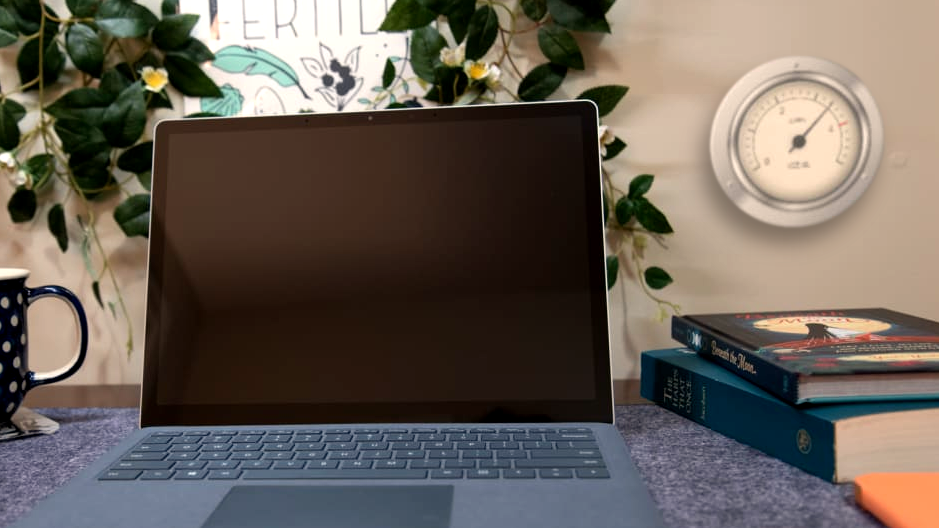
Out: A 3.4
